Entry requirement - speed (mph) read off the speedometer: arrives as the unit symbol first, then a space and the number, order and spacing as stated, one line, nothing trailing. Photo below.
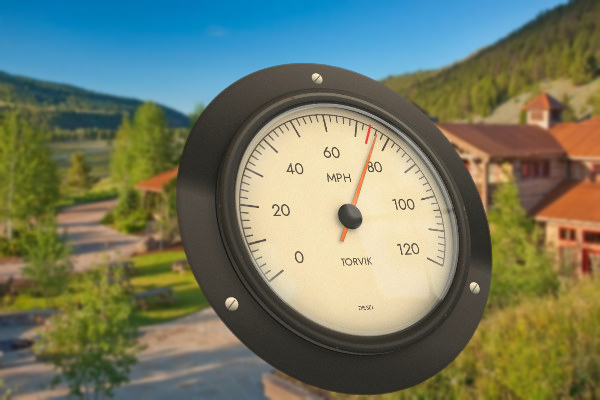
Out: mph 76
